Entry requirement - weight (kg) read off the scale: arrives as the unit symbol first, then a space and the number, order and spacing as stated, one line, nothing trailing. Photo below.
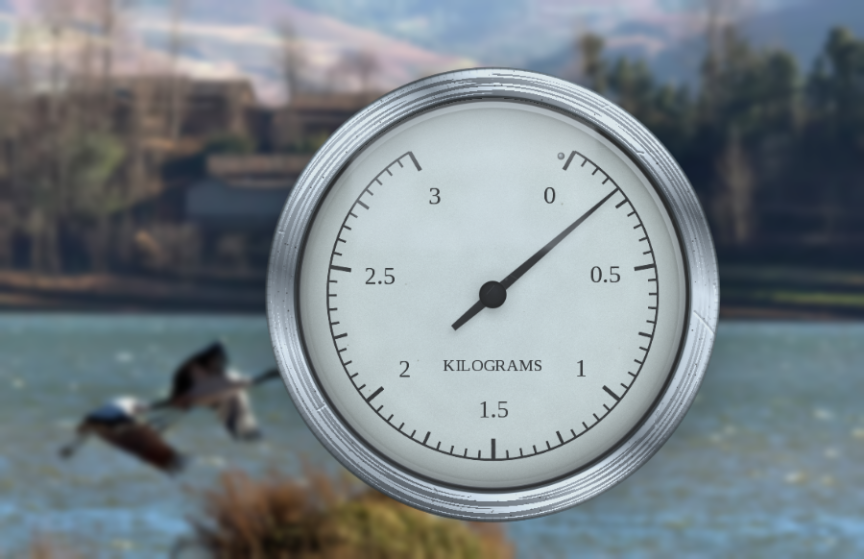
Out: kg 0.2
